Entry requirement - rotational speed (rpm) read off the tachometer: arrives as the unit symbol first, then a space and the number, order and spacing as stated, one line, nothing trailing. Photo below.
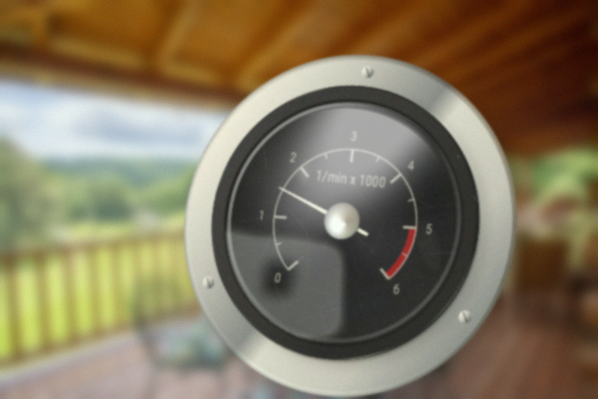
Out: rpm 1500
